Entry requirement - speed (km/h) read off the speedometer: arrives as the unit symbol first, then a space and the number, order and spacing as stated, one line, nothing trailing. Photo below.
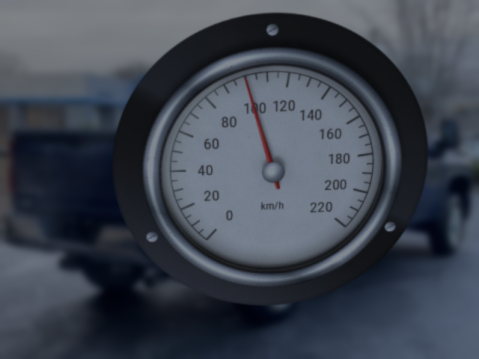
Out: km/h 100
